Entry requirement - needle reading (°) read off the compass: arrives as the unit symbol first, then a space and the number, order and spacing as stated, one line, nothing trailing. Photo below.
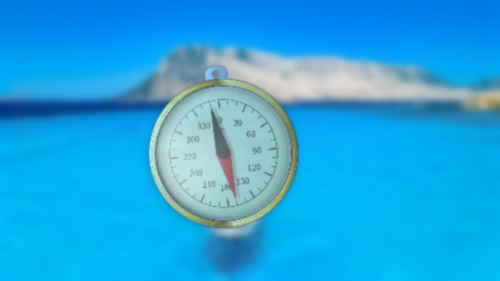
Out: ° 170
